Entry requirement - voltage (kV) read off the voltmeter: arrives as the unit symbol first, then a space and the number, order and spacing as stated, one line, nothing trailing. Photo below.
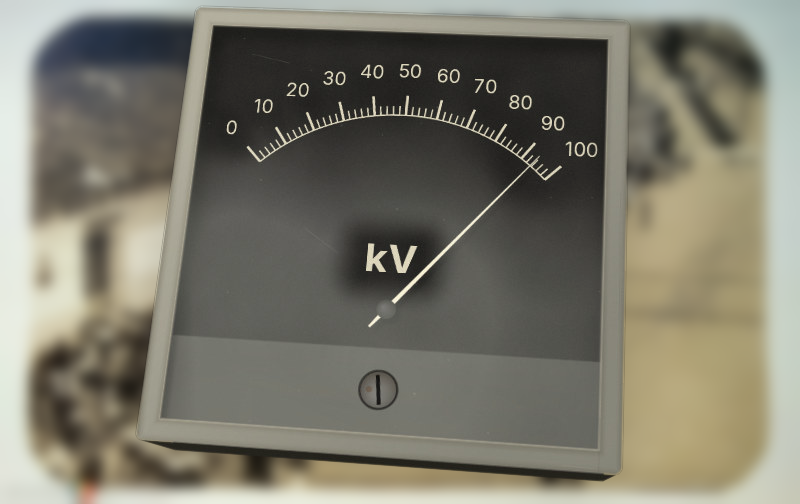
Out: kV 94
